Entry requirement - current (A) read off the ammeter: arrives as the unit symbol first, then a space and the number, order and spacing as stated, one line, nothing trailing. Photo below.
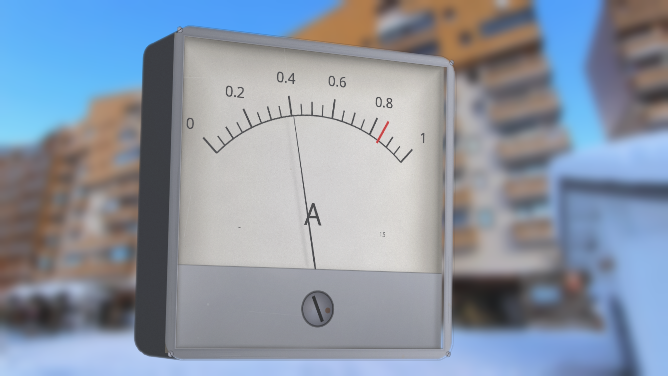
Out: A 0.4
